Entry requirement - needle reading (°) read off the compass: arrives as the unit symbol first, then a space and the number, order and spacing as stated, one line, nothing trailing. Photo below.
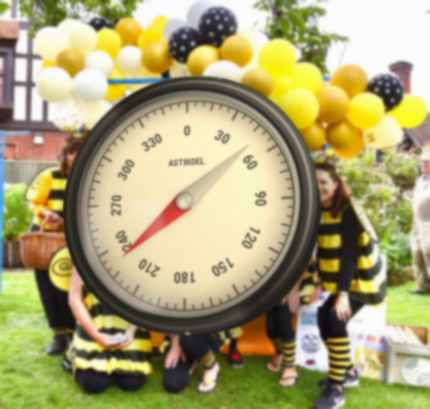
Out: ° 230
